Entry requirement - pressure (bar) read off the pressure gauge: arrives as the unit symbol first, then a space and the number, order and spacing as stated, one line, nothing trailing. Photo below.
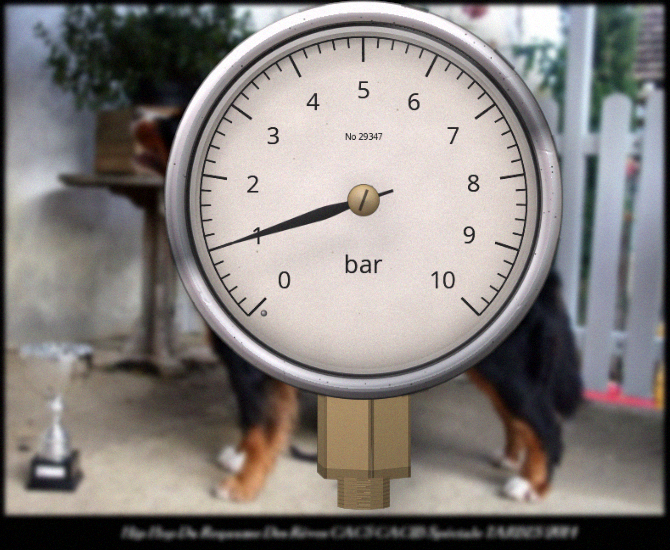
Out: bar 1
